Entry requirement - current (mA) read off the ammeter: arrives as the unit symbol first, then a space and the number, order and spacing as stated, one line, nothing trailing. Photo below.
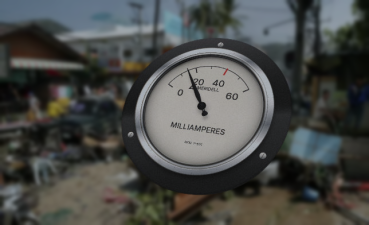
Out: mA 15
